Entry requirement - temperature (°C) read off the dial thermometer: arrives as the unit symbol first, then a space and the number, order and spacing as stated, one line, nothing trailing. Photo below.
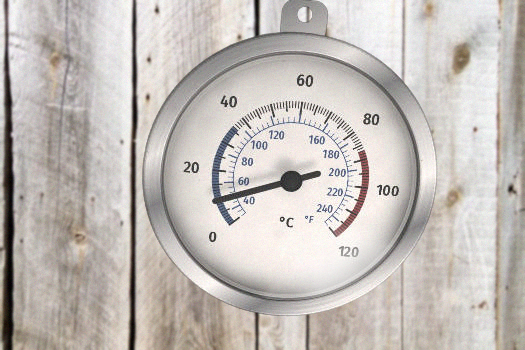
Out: °C 10
